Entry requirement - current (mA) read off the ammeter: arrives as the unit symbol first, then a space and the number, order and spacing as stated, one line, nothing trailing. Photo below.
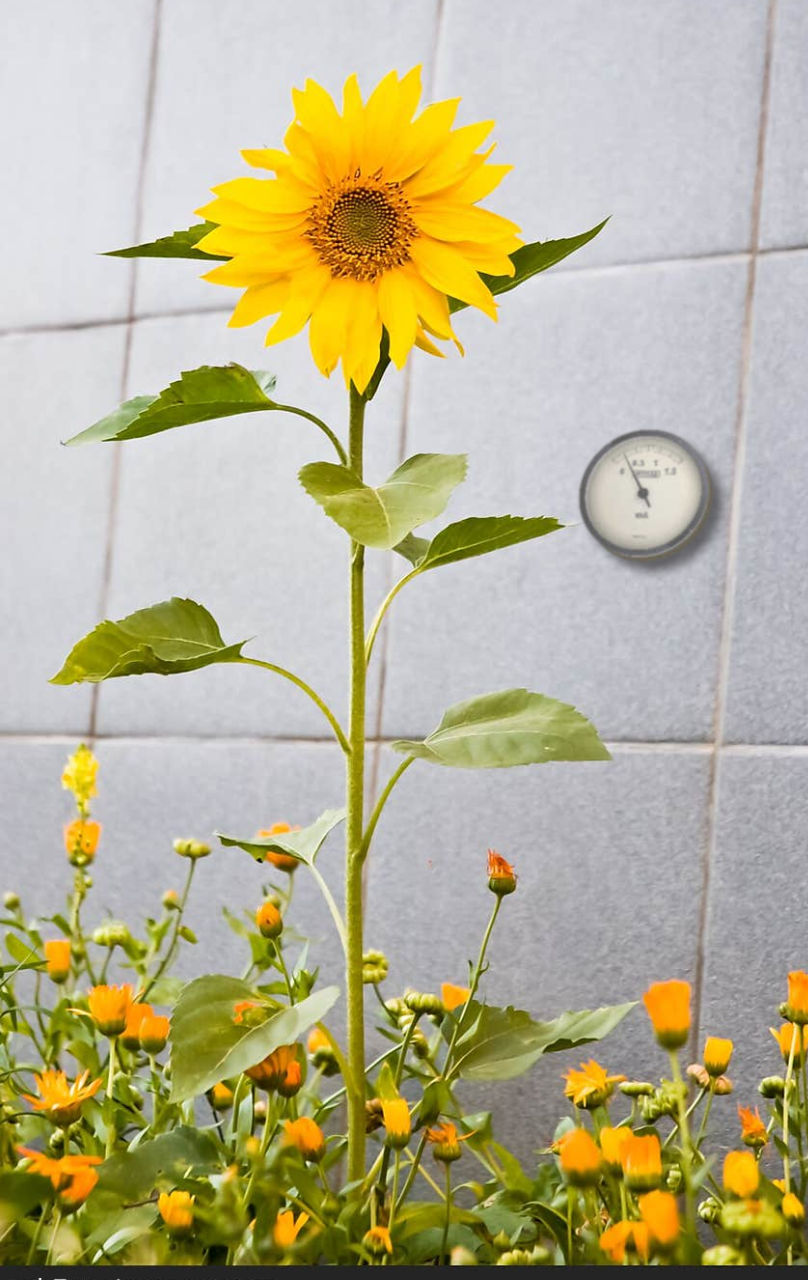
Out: mA 0.25
